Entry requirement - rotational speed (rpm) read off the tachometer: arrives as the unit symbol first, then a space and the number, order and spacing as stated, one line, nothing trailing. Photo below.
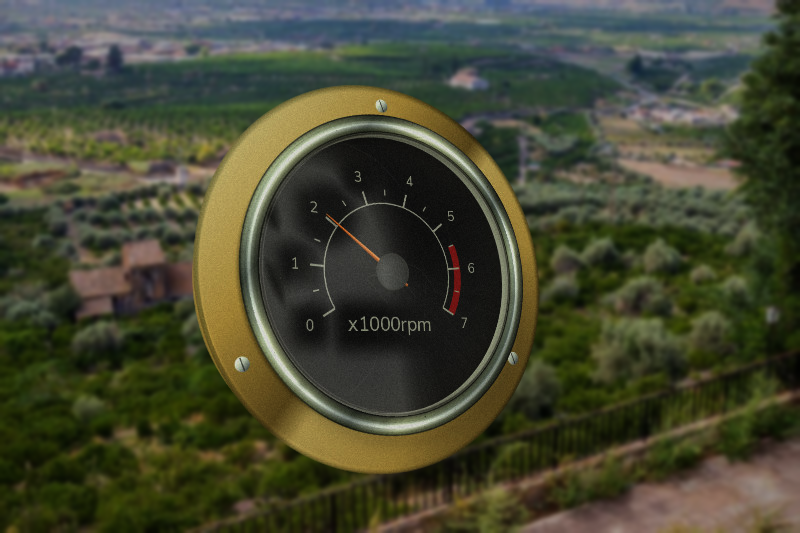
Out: rpm 2000
